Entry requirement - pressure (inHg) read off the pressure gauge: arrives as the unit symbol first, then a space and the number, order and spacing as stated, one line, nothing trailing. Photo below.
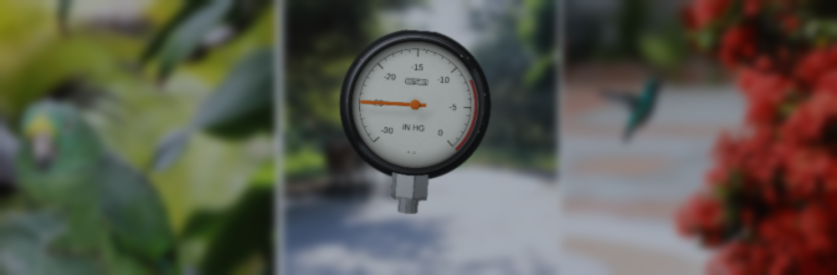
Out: inHg -25
